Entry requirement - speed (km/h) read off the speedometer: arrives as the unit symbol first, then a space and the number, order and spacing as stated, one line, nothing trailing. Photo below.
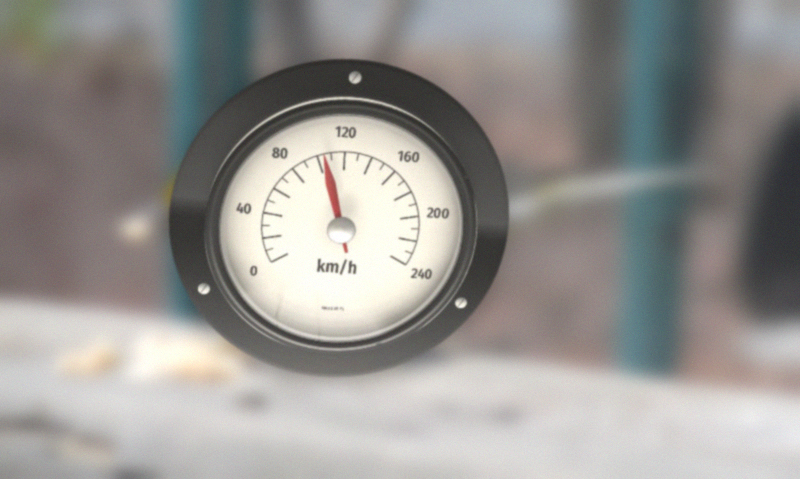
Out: km/h 105
